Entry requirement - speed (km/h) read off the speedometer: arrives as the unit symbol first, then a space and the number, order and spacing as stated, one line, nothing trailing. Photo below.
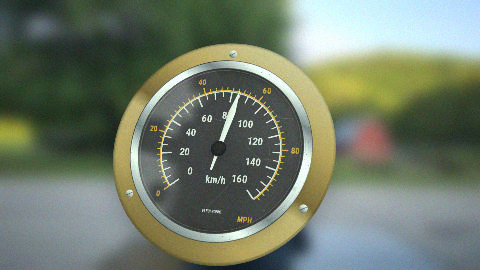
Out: km/h 85
